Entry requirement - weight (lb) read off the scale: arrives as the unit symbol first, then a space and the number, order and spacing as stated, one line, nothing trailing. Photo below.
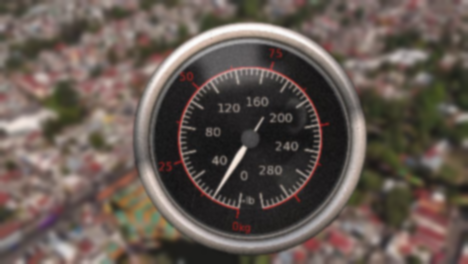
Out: lb 20
